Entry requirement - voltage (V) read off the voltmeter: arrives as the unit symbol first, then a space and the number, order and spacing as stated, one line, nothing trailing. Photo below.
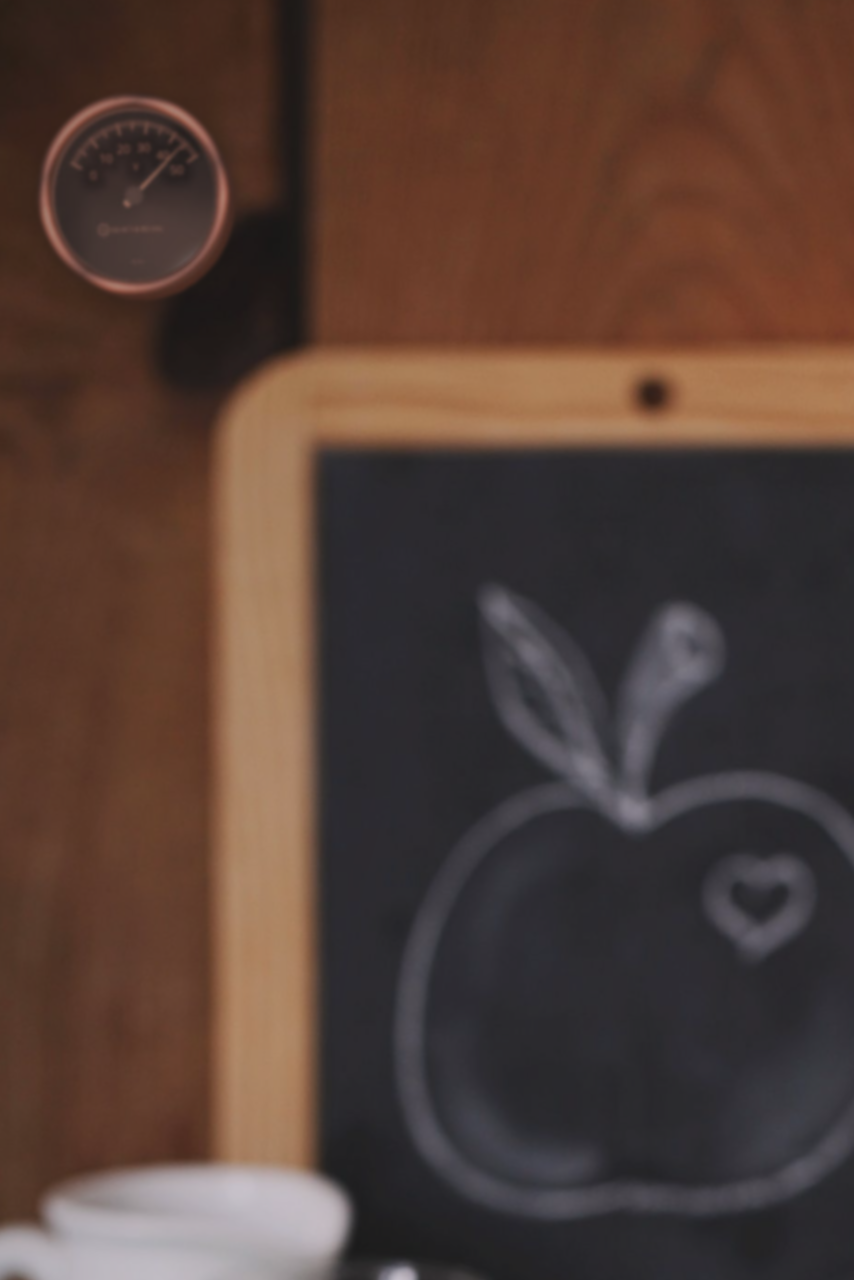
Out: V 45
